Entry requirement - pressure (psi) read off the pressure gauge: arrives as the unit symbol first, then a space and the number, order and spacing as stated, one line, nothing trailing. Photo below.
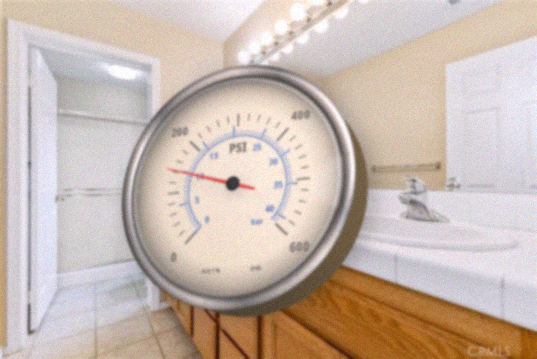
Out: psi 140
